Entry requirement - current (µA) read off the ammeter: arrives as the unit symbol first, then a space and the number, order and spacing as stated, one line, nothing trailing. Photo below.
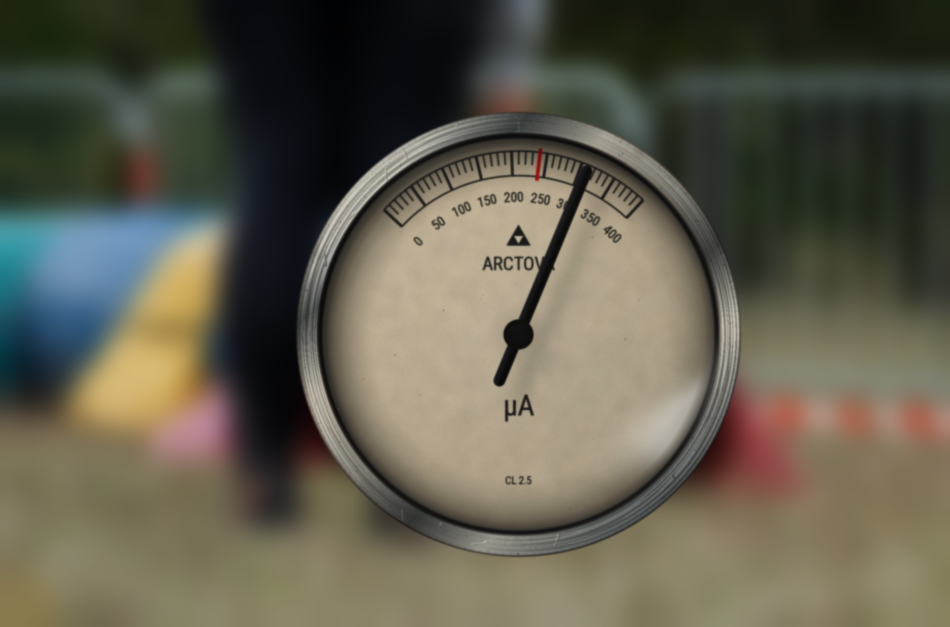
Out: µA 310
